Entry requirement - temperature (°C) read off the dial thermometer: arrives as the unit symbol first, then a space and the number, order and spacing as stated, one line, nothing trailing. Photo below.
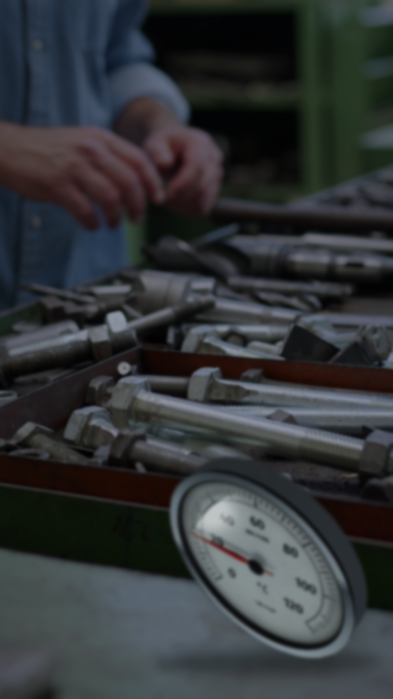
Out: °C 20
